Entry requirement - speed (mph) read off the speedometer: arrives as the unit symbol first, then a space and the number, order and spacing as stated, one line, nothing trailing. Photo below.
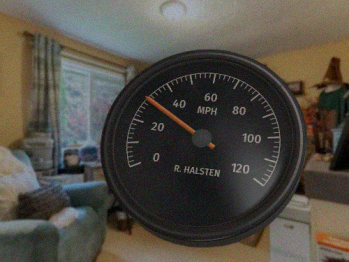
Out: mph 30
